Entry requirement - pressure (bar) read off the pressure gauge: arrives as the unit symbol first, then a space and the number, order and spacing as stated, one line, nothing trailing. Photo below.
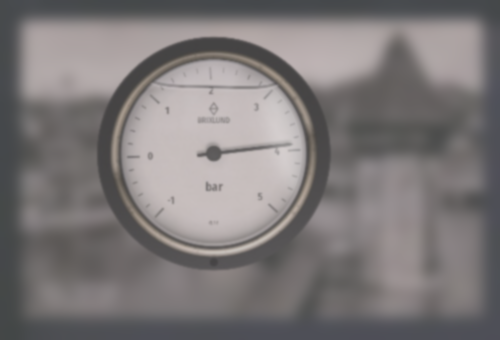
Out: bar 3.9
